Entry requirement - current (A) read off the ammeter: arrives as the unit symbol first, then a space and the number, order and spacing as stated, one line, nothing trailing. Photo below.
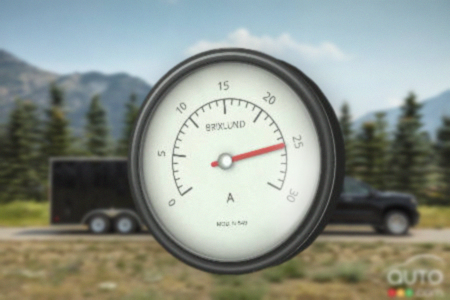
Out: A 25
